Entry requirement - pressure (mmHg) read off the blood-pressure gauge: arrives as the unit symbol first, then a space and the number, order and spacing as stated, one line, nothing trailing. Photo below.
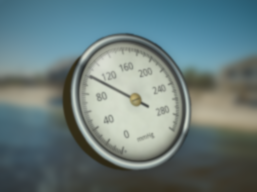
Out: mmHg 100
